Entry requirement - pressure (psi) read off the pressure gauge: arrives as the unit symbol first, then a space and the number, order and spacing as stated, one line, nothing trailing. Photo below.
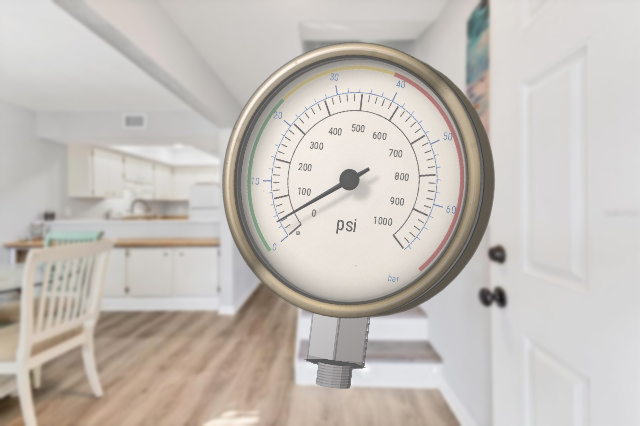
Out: psi 40
